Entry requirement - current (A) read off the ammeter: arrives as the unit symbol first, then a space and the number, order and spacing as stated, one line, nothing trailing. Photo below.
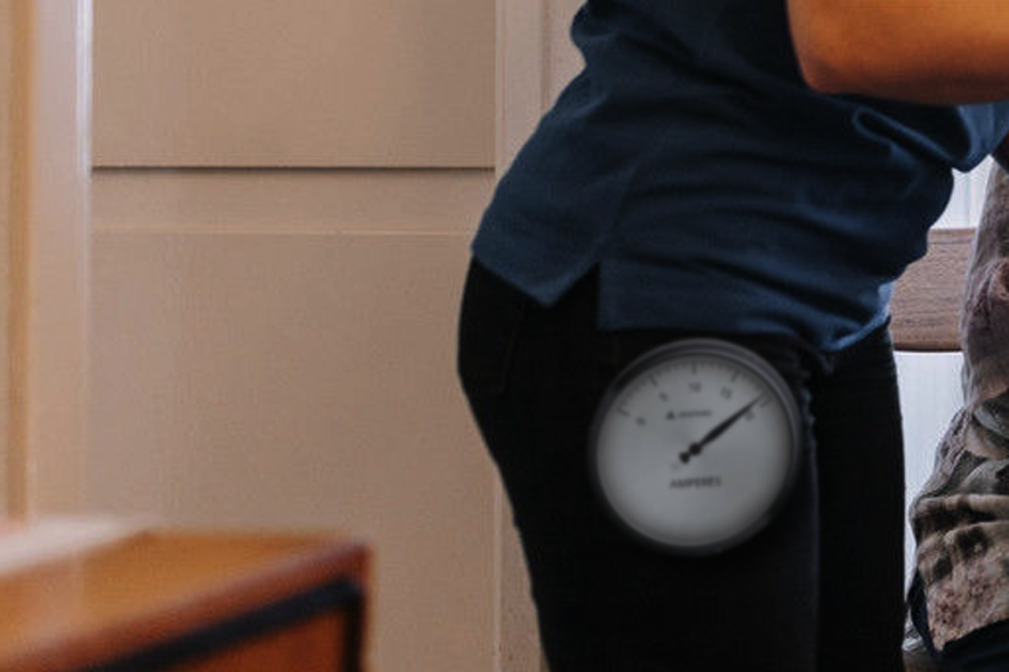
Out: A 19
